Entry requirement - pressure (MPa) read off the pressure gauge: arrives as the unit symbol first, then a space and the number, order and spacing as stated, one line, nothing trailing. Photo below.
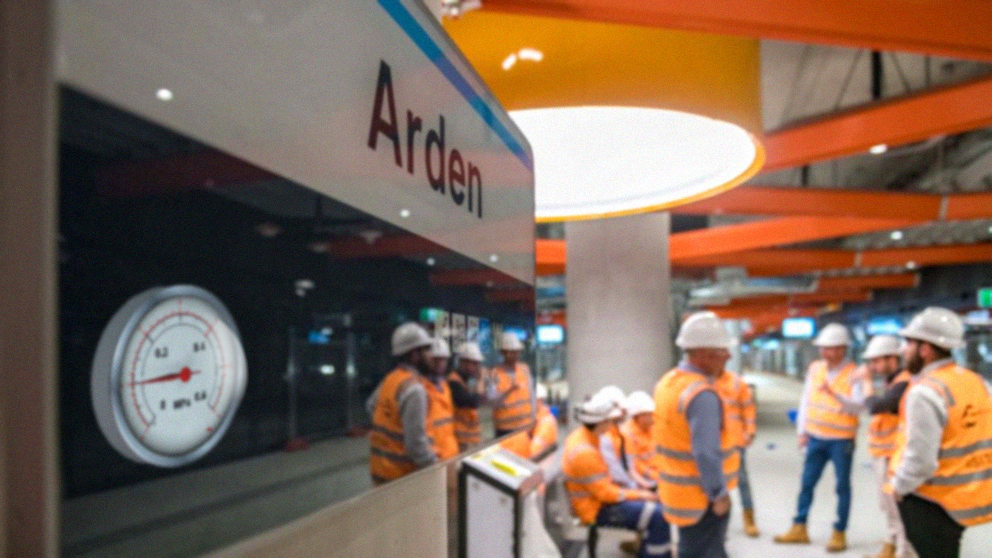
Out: MPa 0.1
